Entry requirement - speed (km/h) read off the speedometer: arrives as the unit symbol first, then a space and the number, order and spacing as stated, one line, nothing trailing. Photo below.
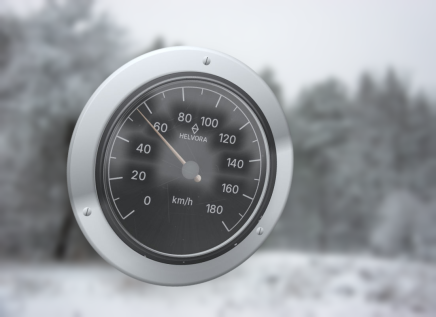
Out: km/h 55
